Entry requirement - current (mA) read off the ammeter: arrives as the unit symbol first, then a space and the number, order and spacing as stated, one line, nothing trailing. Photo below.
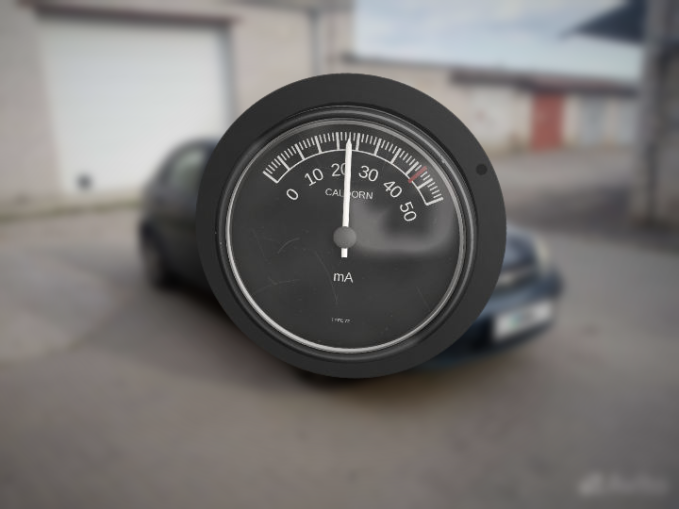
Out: mA 23
